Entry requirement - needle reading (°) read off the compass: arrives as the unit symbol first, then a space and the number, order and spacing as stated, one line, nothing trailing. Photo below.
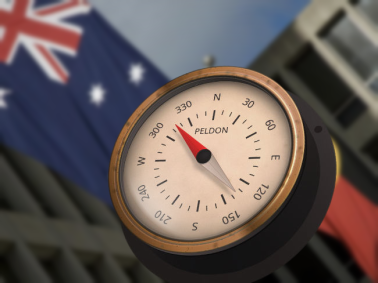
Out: ° 315
